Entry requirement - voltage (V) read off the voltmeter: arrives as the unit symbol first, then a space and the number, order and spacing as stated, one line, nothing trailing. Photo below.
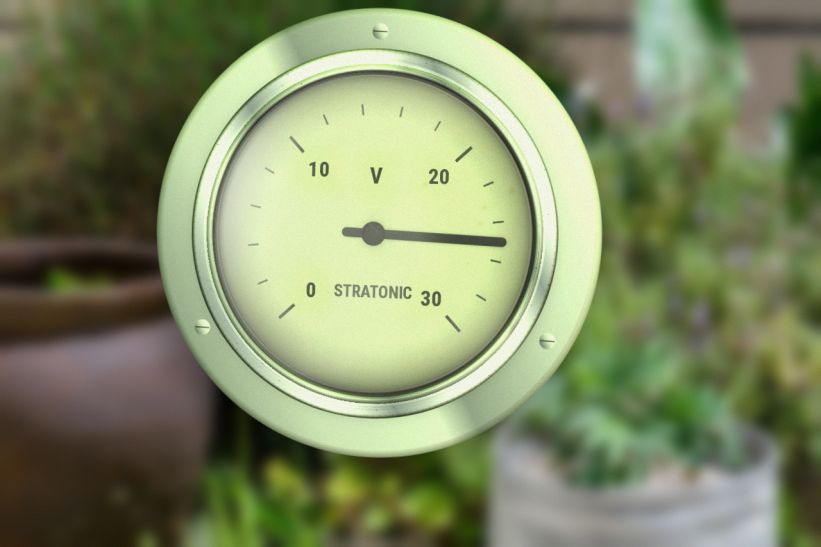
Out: V 25
